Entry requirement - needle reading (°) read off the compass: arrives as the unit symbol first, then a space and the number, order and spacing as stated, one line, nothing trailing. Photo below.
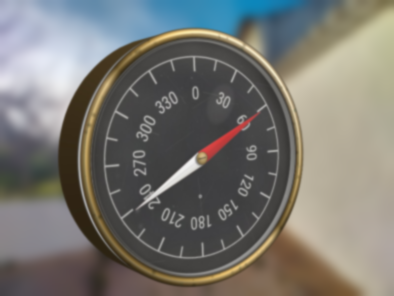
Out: ° 60
